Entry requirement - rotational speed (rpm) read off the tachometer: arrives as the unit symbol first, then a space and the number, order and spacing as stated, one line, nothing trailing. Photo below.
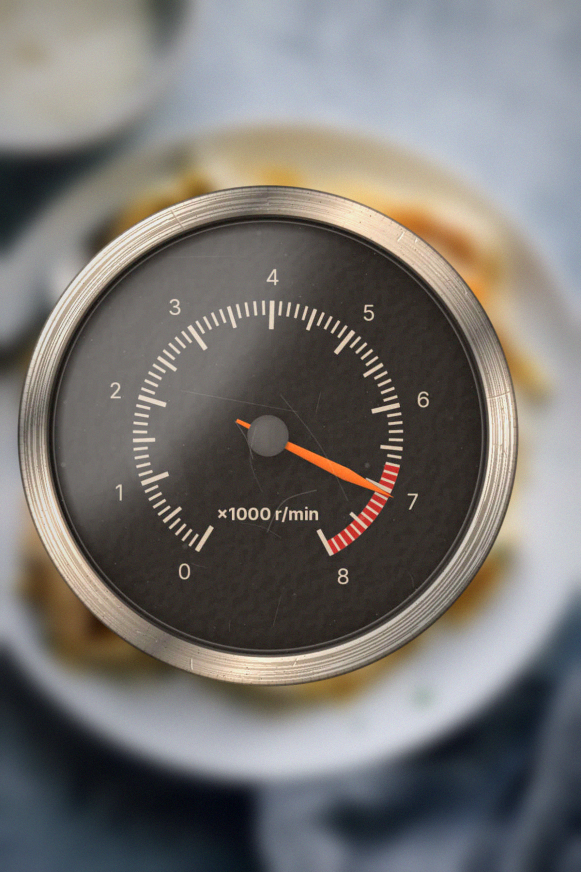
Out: rpm 7050
